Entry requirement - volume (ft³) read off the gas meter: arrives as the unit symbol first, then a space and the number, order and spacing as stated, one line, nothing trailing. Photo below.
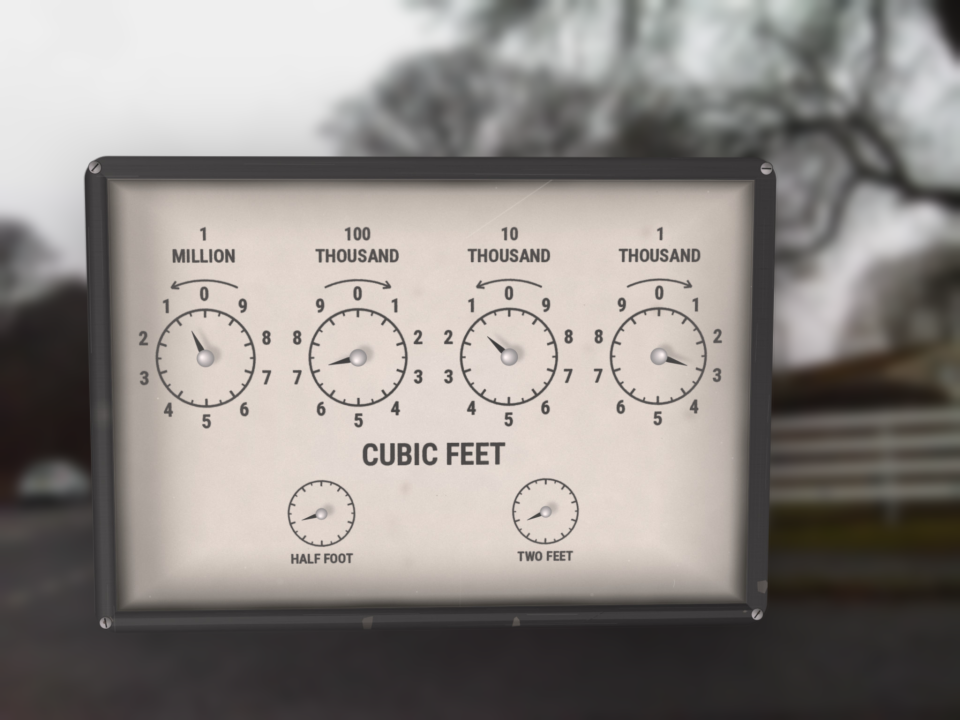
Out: ft³ 71300
